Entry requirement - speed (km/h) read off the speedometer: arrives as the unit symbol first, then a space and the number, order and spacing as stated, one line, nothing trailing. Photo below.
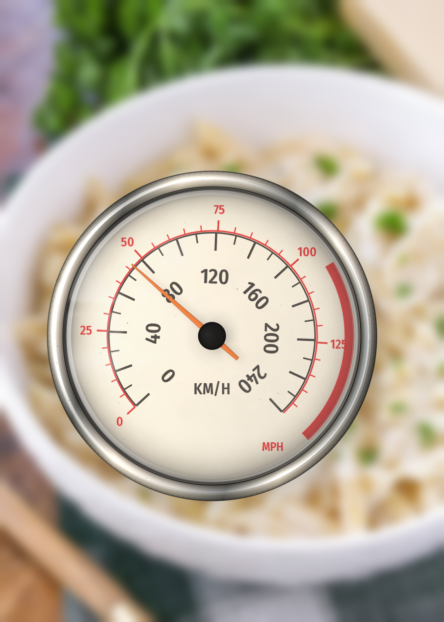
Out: km/h 75
